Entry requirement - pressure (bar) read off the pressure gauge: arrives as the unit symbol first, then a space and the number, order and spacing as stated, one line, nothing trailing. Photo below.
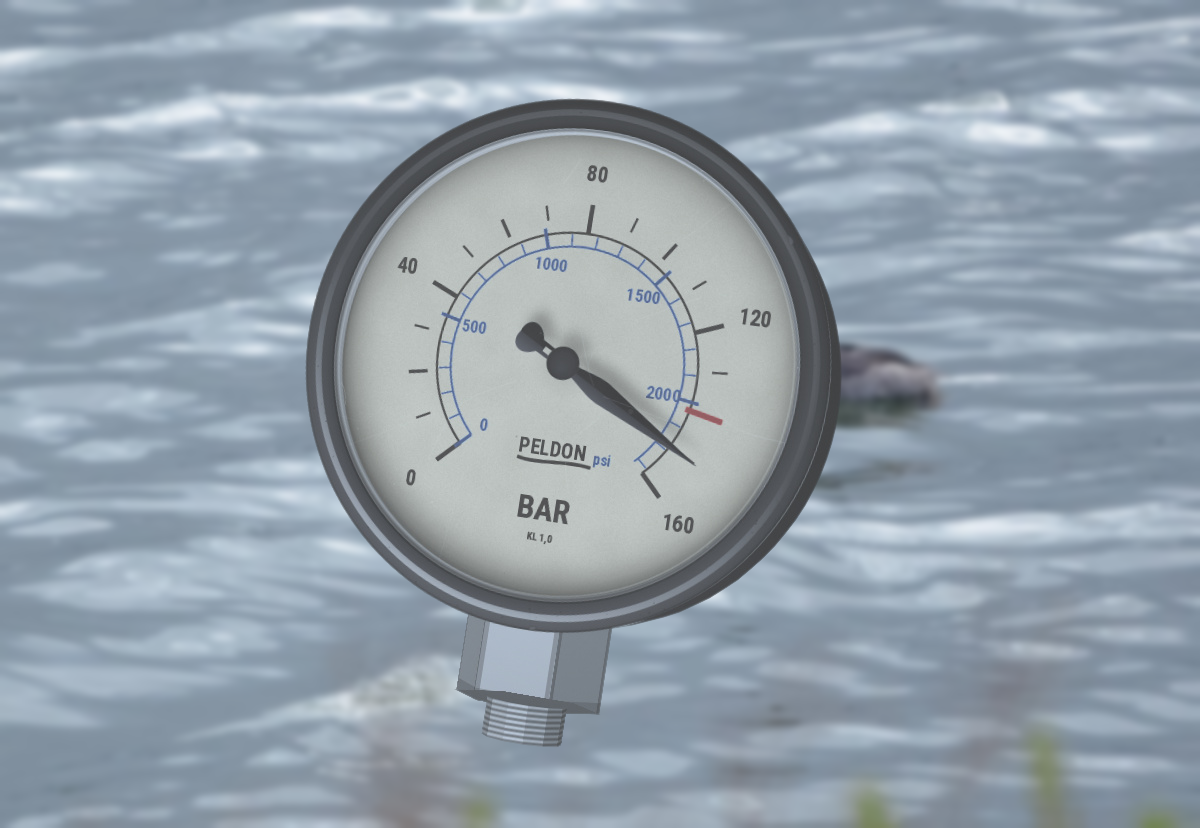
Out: bar 150
